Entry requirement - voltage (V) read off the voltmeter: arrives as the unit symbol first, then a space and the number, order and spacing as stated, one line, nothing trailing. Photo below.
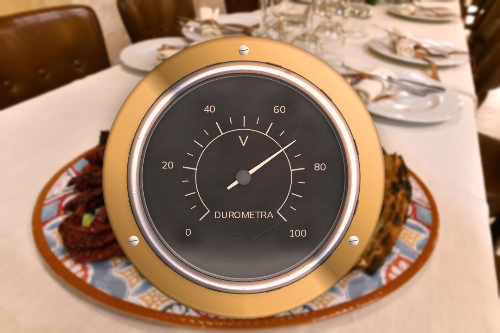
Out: V 70
